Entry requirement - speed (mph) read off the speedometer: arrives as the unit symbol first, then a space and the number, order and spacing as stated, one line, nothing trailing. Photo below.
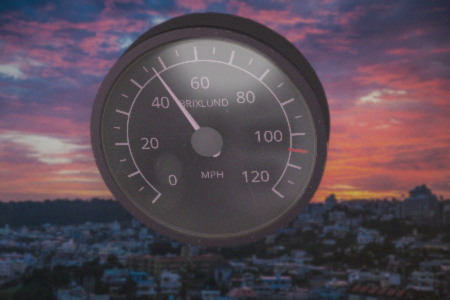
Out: mph 47.5
